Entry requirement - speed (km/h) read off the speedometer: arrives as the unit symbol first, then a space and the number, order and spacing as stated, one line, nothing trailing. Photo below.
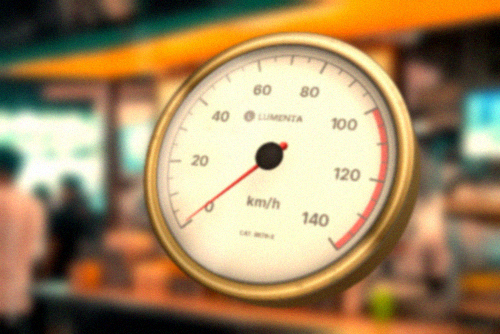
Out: km/h 0
